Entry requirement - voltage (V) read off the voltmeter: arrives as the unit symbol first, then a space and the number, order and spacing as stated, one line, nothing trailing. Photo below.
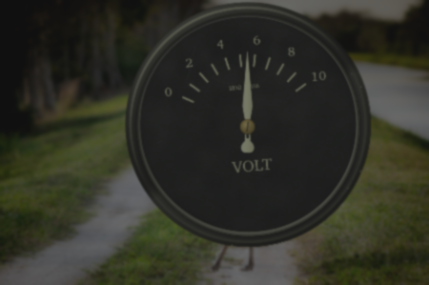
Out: V 5.5
